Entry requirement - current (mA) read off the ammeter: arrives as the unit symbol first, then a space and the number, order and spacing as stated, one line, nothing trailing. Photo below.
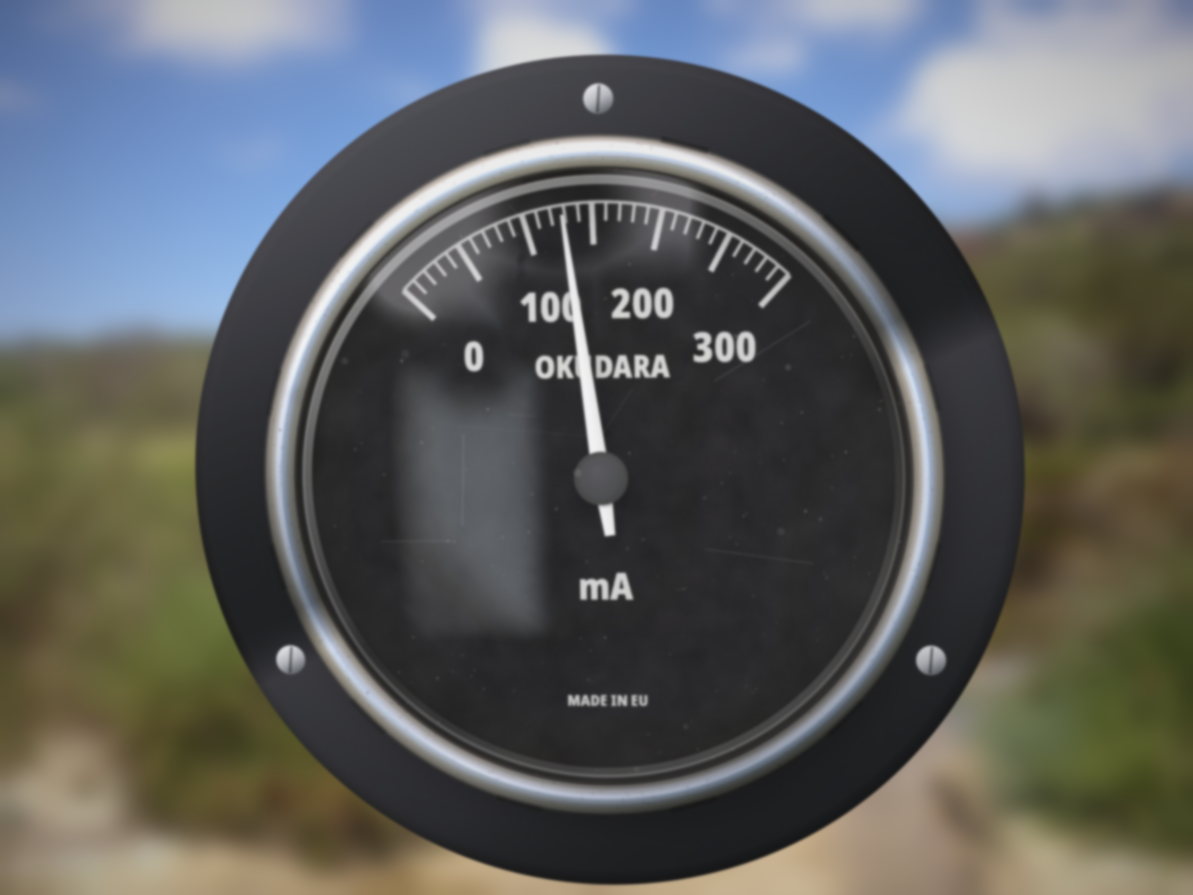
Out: mA 130
